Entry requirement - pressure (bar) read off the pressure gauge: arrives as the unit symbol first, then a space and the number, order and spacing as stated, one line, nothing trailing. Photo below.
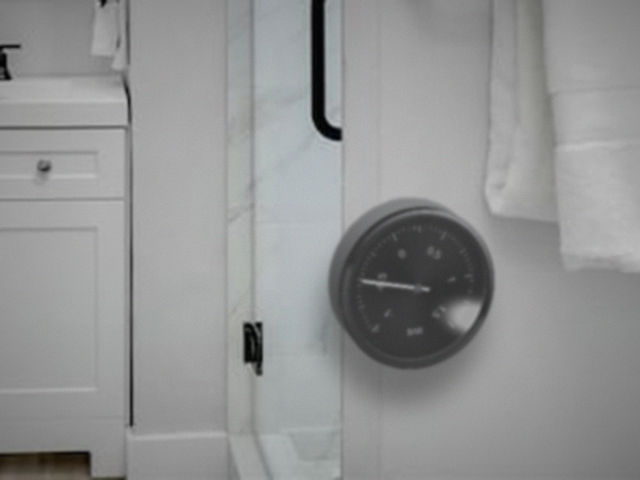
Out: bar -0.5
